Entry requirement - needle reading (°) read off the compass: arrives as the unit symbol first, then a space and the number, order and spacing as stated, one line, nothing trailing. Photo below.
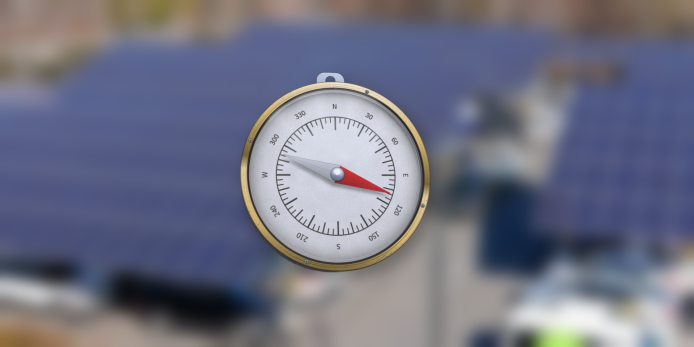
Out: ° 110
